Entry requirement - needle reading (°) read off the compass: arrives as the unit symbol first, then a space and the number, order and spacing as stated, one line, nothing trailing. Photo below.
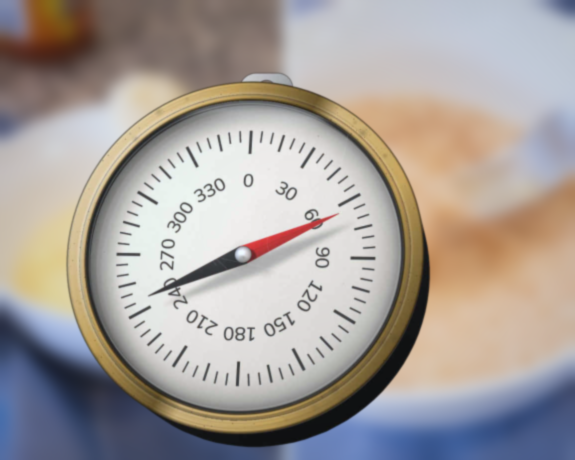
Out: ° 65
